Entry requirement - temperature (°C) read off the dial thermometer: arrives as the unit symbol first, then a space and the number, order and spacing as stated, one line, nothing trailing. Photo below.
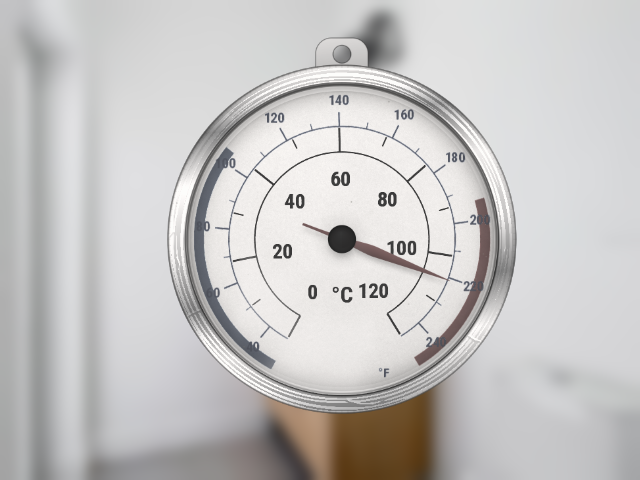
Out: °C 105
